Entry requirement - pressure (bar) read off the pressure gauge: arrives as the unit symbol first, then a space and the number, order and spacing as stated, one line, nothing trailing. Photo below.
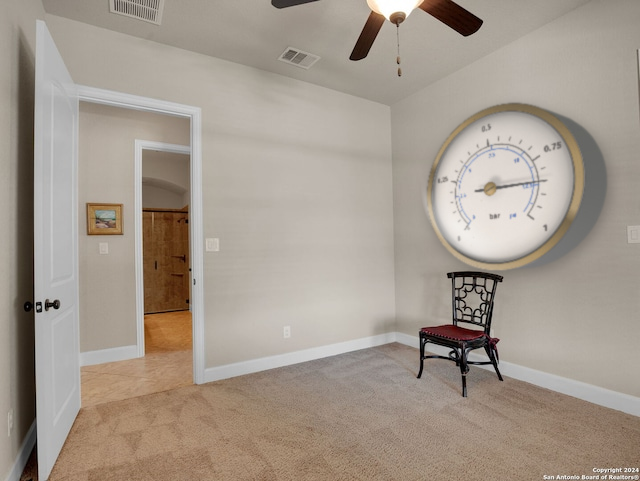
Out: bar 0.85
